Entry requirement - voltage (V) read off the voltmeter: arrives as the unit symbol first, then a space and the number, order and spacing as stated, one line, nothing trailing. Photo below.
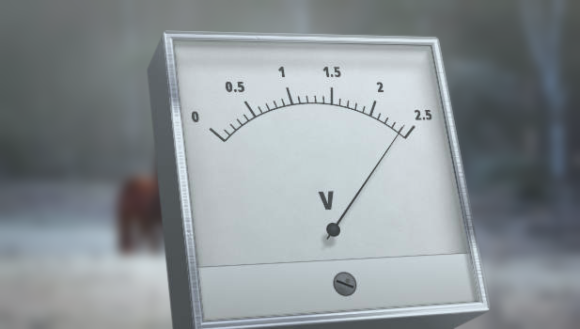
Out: V 2.4
